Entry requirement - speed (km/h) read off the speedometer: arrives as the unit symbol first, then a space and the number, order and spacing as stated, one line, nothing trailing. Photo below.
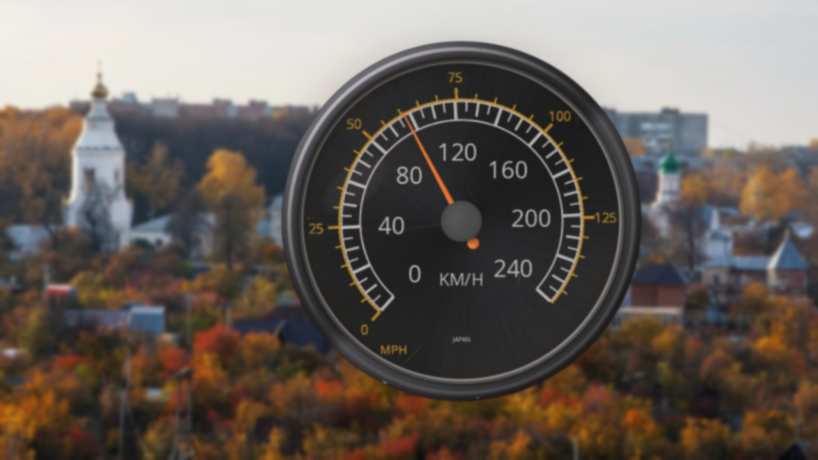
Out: km/h 97.5
